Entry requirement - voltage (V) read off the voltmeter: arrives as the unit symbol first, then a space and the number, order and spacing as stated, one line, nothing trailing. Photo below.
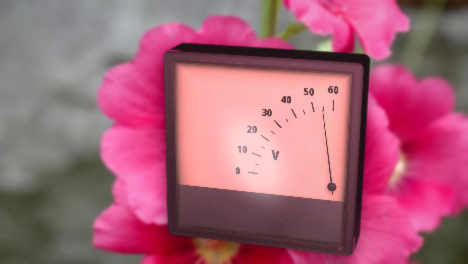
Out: V 55
